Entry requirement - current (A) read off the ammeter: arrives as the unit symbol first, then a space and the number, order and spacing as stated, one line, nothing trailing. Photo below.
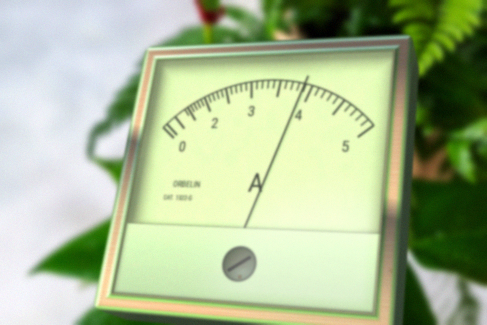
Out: A 3.9
